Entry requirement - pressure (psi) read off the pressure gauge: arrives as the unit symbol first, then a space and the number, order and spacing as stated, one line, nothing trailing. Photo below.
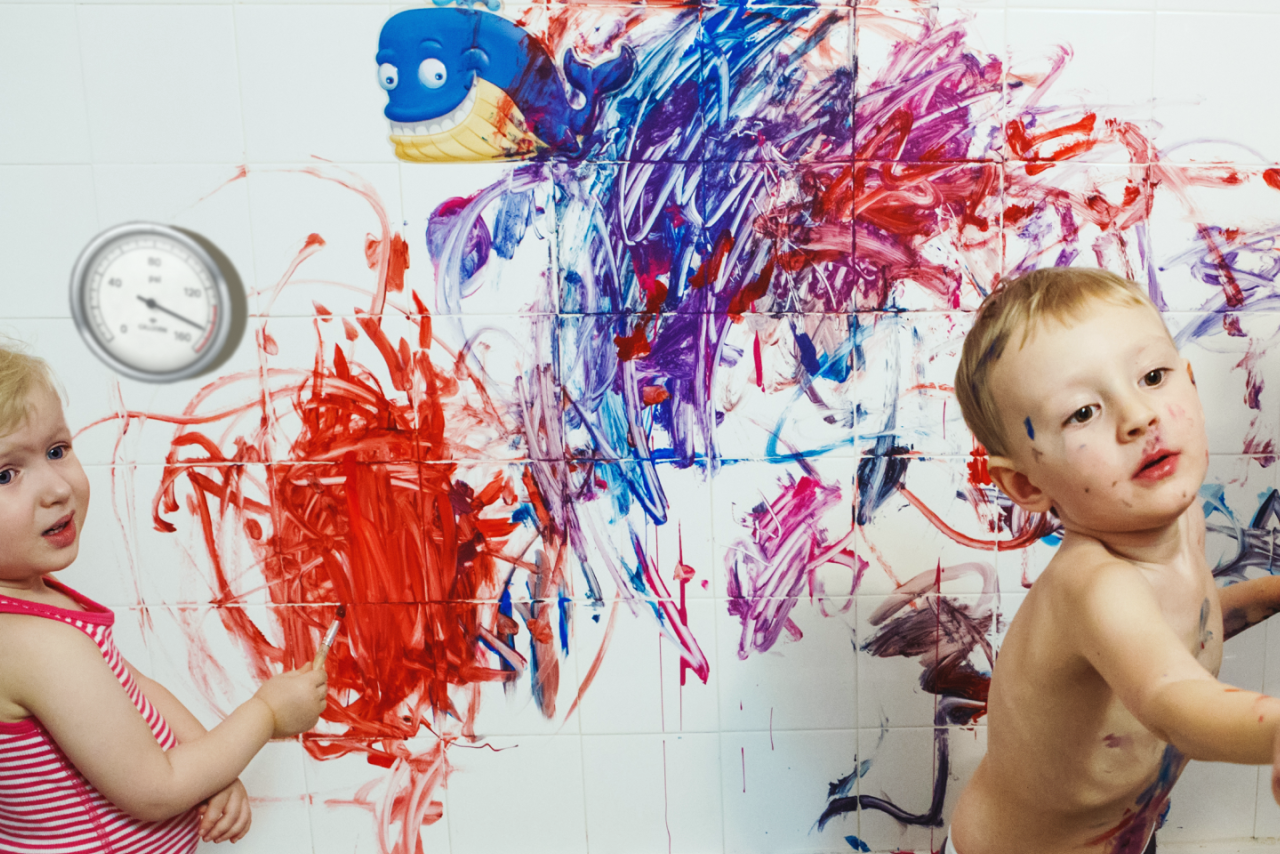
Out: psi 145
